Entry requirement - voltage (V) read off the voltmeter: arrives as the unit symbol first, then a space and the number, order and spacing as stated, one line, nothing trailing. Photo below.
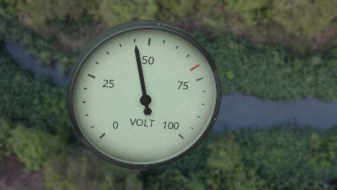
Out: V 45
